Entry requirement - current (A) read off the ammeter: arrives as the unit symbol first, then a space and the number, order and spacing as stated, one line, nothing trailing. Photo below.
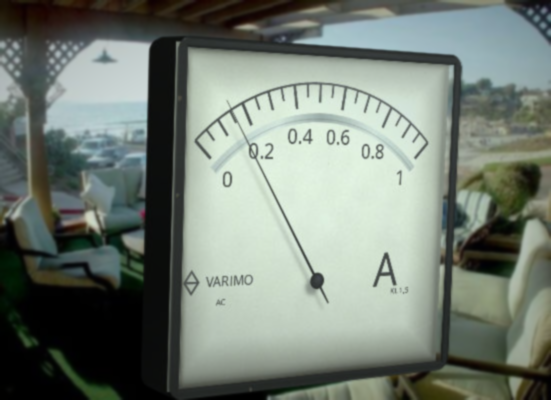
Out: A 0.15
